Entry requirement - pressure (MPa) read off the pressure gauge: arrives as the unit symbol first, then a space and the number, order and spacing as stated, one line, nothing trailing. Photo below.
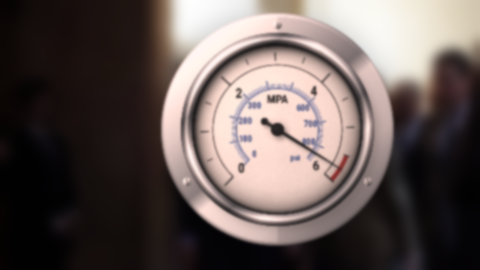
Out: MPa 5.75
